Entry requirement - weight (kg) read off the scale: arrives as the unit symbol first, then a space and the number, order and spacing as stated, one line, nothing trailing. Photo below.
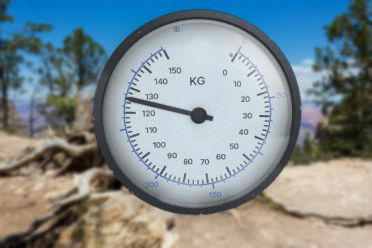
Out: kg 126
